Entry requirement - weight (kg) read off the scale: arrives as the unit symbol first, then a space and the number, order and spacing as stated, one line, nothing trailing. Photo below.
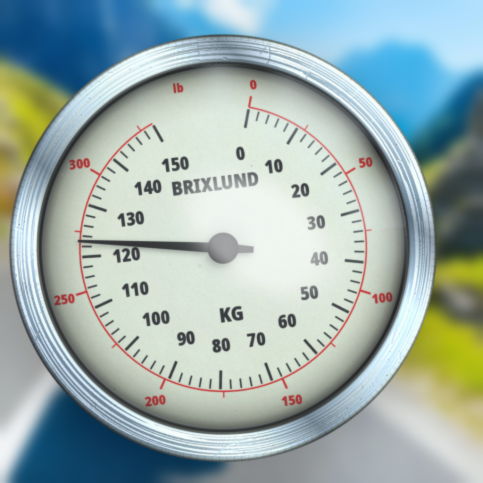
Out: kg 123
